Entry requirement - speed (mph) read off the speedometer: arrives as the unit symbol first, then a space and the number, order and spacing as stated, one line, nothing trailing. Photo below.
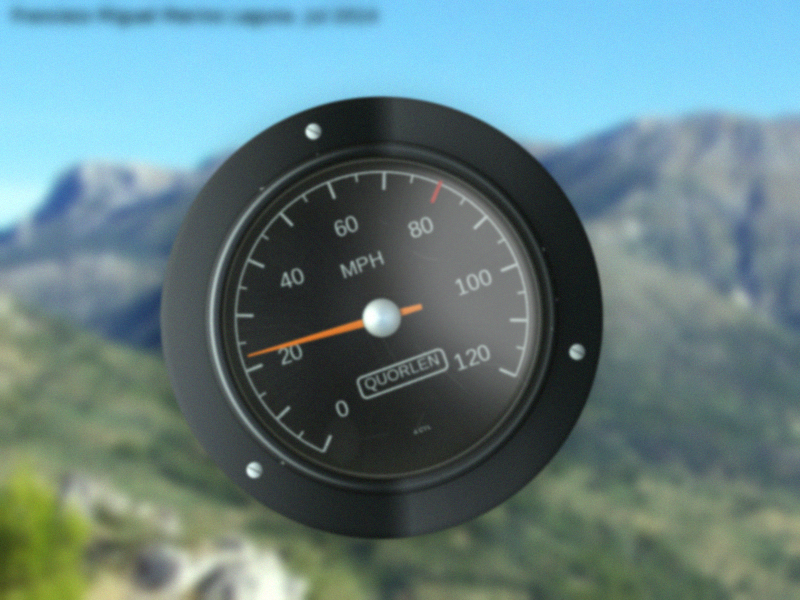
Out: mph 22.5
